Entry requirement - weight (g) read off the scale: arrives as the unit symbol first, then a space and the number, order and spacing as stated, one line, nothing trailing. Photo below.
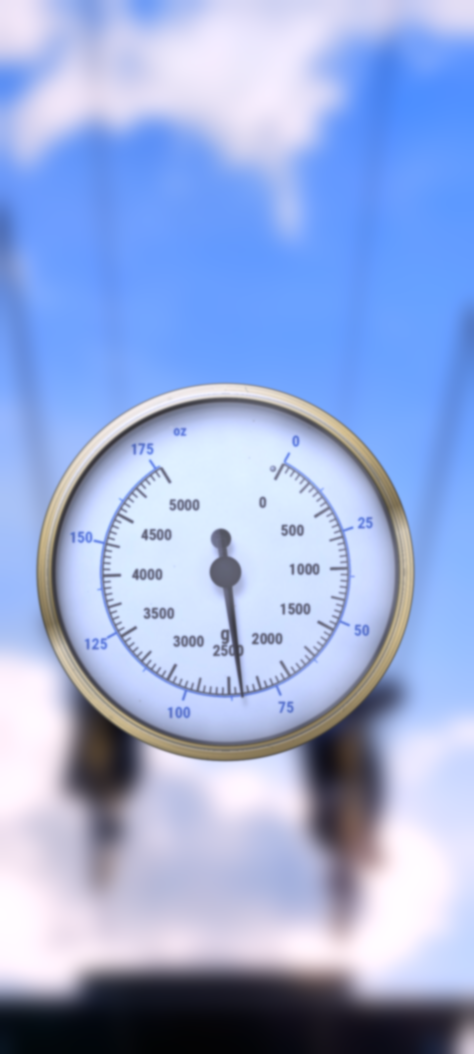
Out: g 2400
